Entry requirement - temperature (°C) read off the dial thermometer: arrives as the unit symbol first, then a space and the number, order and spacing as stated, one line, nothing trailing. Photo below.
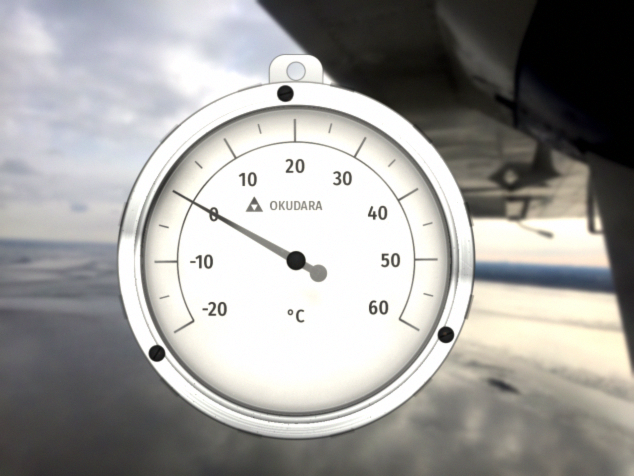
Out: °C 0
